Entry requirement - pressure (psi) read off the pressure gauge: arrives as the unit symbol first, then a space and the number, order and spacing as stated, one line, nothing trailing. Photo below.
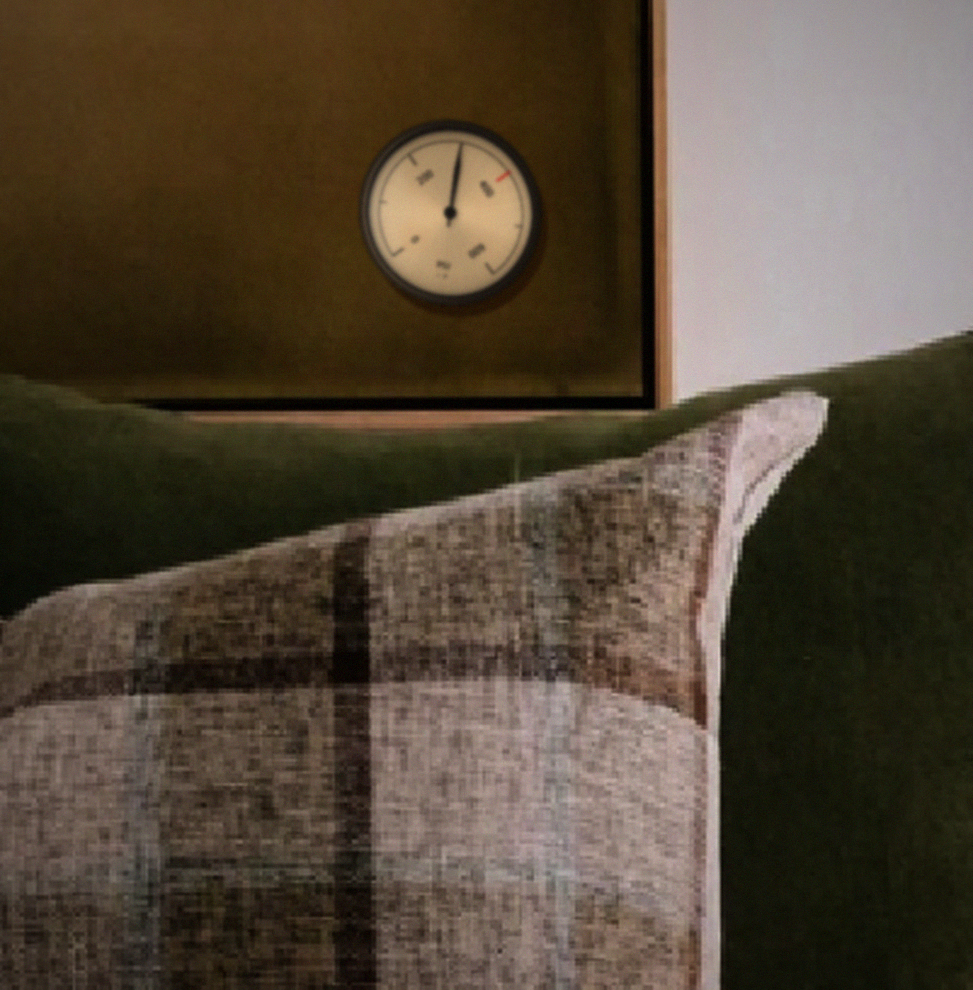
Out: psi 300
